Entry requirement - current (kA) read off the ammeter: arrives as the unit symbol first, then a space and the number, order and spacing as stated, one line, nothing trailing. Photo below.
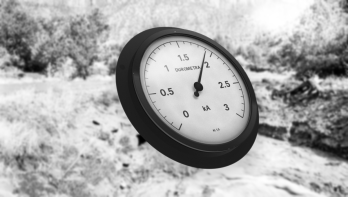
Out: kA 1.9
